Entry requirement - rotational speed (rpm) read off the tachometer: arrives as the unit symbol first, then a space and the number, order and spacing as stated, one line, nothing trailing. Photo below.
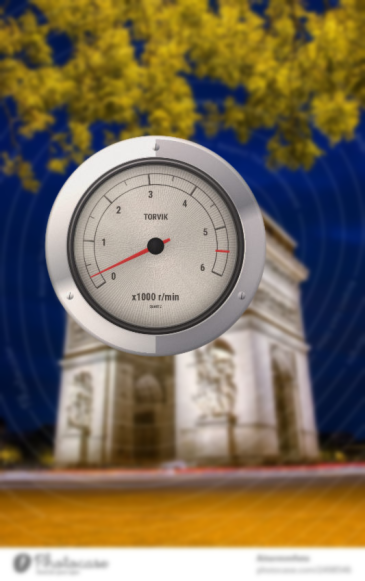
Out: rpm 250
